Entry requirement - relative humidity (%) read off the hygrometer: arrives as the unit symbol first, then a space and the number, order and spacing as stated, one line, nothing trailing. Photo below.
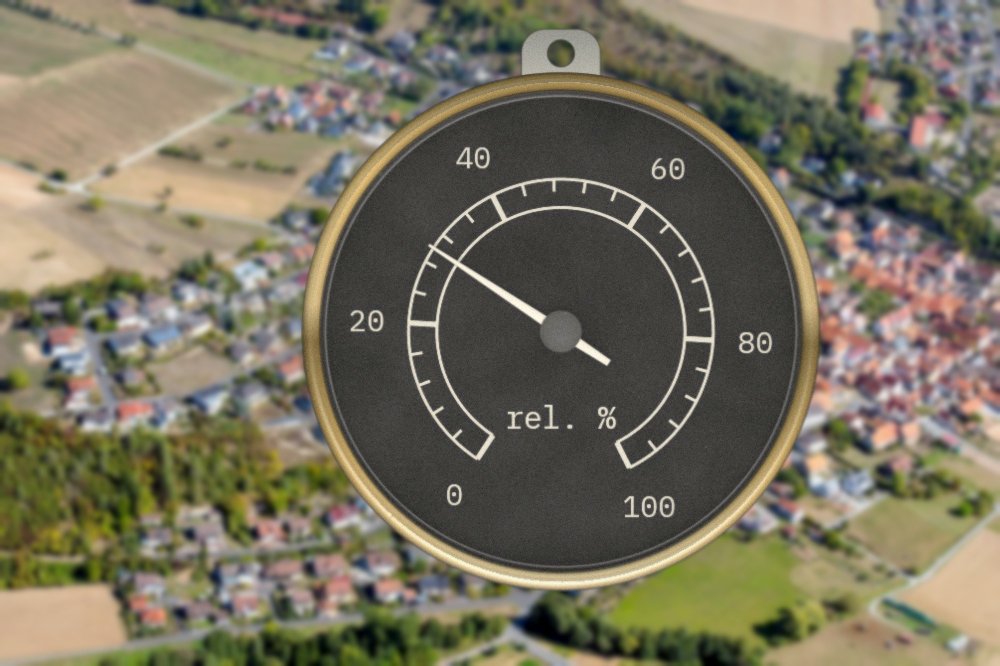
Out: % 30
